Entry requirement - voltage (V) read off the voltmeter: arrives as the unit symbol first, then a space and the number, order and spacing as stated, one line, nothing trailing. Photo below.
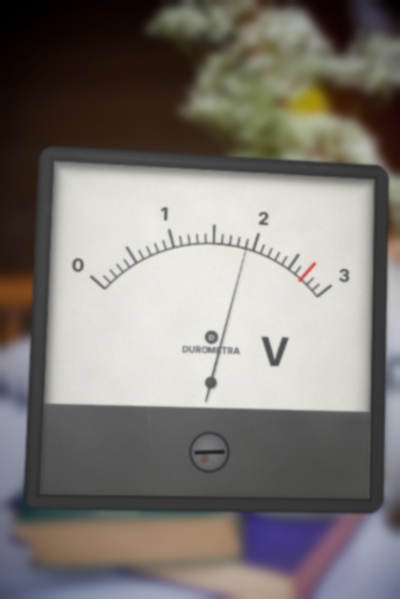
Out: V 1.9
